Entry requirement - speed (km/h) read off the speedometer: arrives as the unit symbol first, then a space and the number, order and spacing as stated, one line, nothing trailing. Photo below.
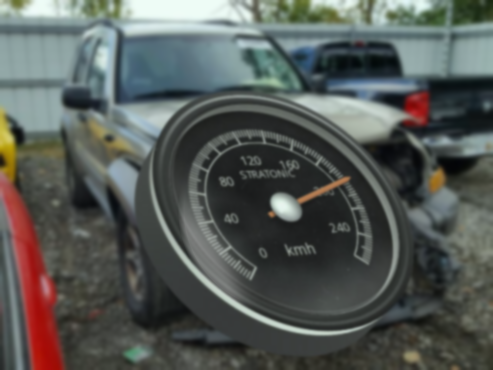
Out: km/h 200
